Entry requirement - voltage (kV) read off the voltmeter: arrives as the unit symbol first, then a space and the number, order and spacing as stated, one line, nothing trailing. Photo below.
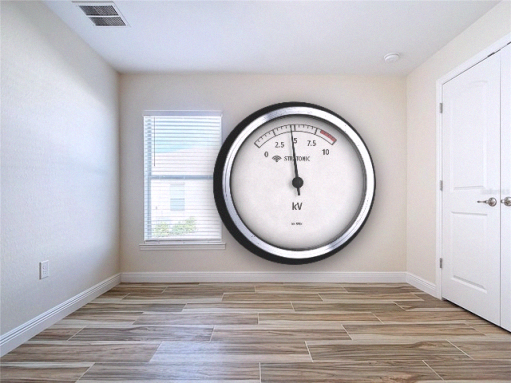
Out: kV 4.5
